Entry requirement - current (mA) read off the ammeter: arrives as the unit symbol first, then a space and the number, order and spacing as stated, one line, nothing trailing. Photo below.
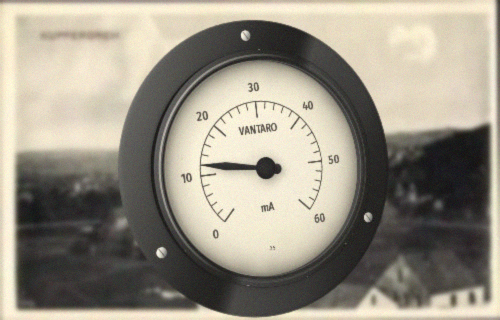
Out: mA 12
